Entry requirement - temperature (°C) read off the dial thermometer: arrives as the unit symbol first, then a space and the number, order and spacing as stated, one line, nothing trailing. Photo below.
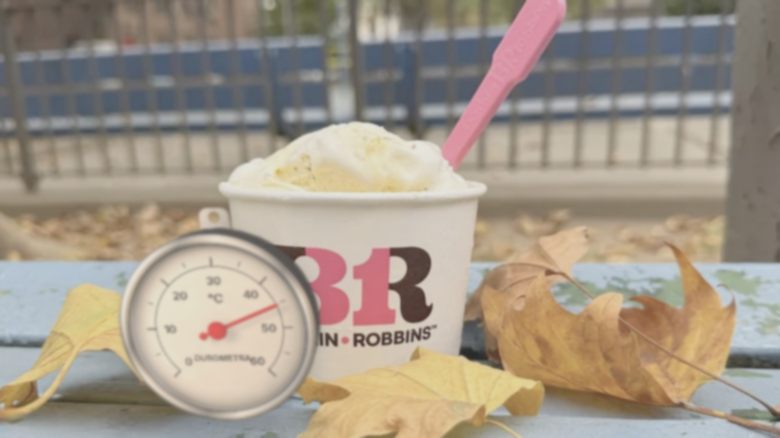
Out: °C 45
